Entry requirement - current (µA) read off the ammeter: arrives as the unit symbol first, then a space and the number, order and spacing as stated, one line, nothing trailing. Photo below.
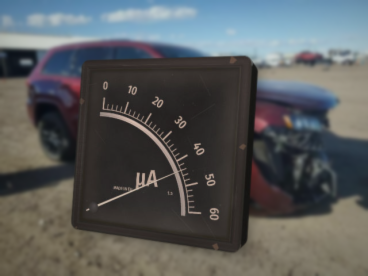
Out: µA 44
